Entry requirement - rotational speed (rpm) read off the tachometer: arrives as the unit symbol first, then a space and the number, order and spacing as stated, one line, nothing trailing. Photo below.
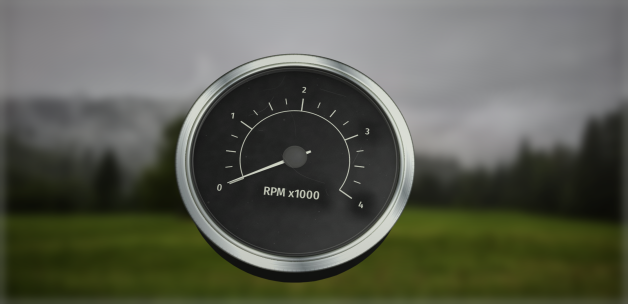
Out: rpm 0
